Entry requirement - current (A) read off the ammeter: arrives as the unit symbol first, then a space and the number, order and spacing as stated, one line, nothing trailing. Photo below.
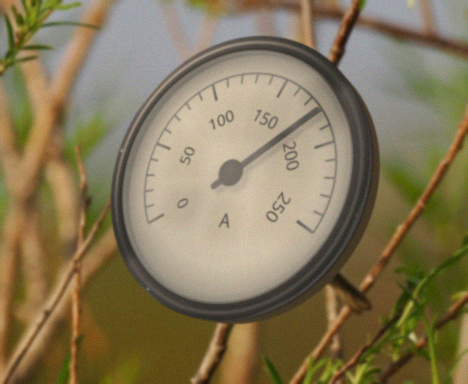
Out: A 180
